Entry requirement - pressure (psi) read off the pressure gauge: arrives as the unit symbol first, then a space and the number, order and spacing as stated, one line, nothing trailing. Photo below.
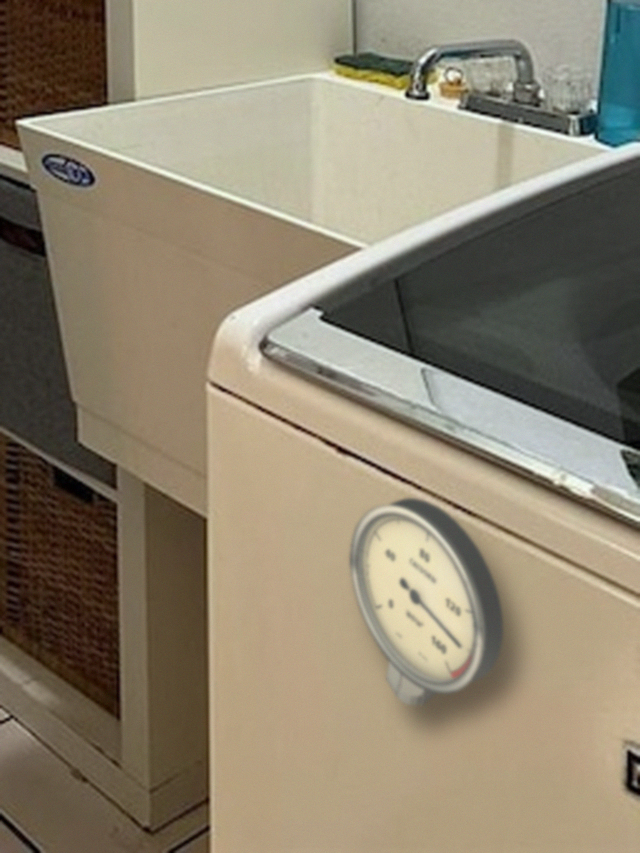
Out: psi 140
